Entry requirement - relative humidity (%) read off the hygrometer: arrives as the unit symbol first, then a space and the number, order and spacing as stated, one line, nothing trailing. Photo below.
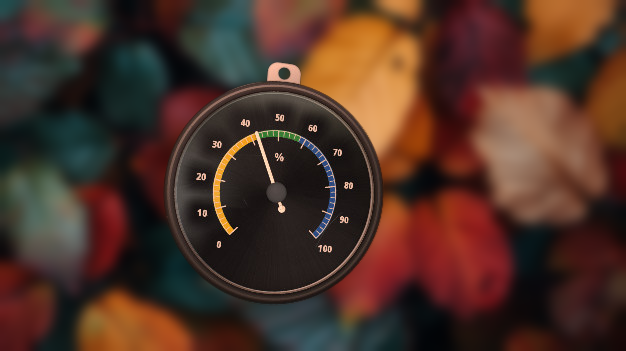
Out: % 42
